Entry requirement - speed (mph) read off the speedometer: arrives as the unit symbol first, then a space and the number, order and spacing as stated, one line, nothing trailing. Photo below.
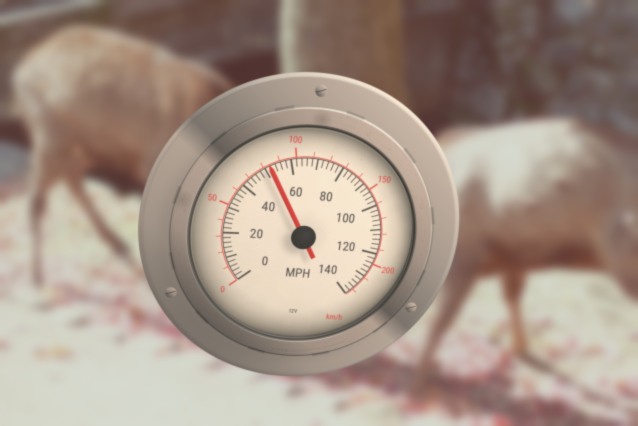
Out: mph 52
